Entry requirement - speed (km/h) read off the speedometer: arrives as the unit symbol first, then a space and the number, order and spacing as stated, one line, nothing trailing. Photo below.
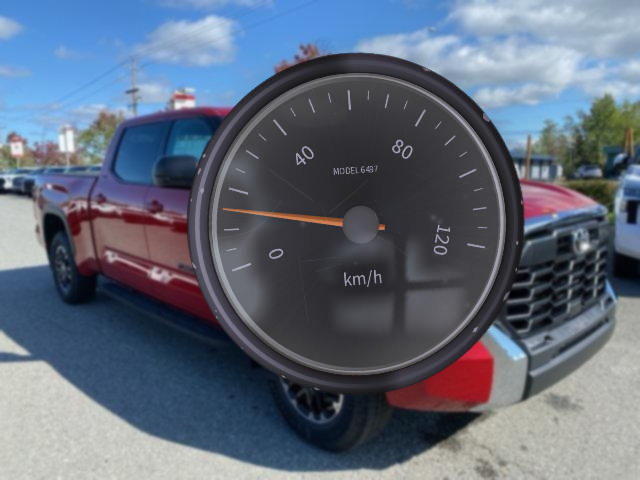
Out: km/h 15
